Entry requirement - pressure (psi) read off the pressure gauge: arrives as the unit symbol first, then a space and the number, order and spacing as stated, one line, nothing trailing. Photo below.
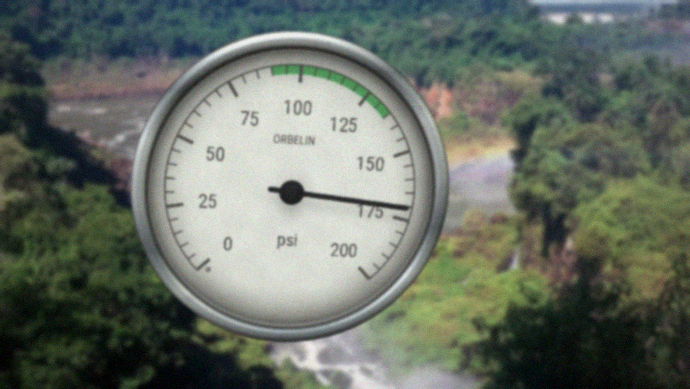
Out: psi 170
